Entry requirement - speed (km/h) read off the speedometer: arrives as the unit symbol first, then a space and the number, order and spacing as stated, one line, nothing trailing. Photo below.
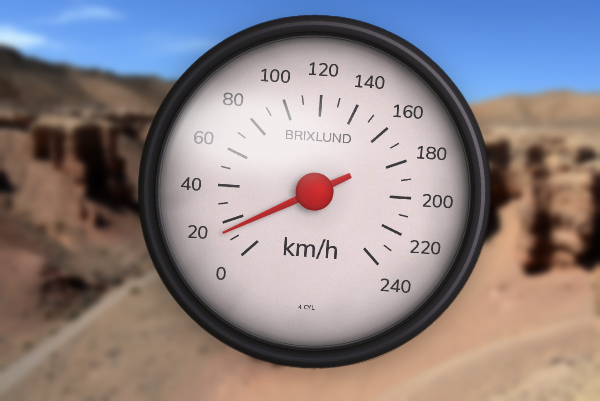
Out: km/h 15
